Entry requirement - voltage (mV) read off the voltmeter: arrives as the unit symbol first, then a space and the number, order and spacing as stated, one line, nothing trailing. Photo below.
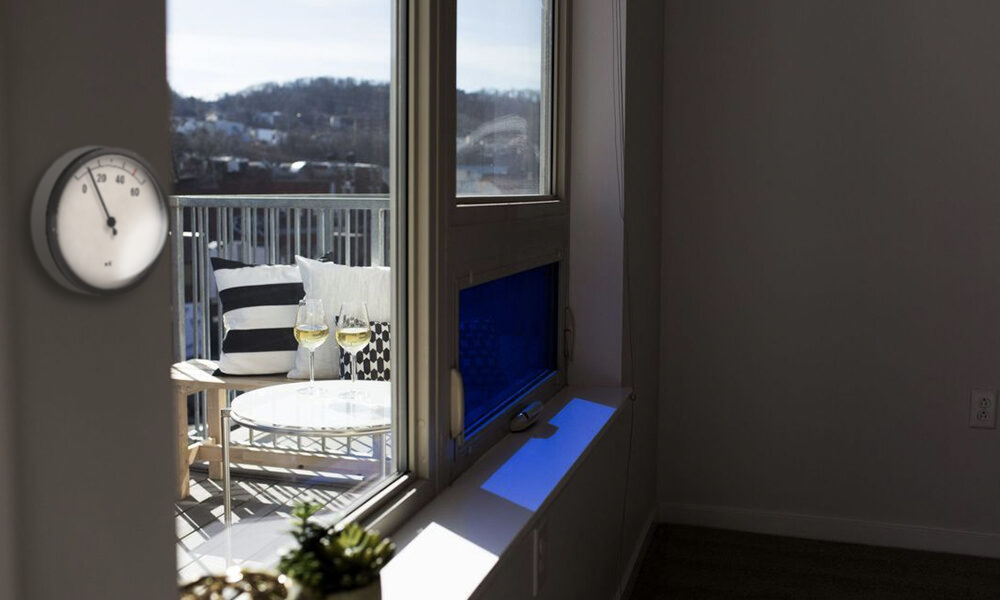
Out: mV 10
